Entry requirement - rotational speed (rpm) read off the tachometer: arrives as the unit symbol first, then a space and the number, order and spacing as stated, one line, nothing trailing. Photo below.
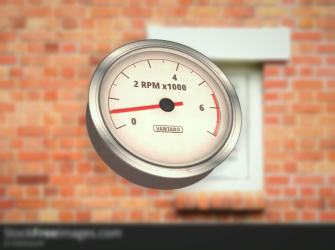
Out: rpm 500
